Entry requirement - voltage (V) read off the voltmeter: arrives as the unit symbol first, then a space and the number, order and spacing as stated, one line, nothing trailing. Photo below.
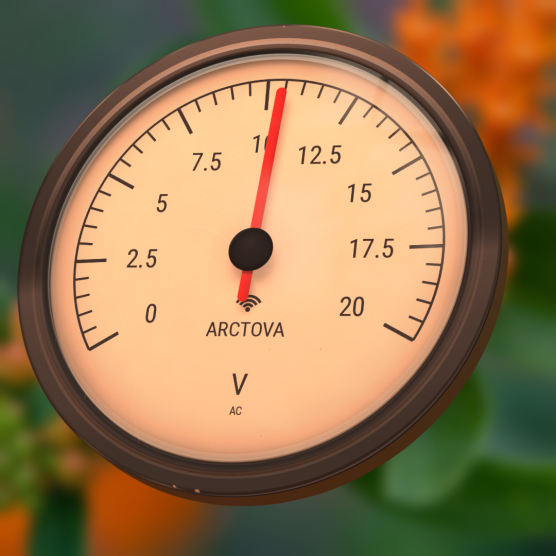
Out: V 10.5
